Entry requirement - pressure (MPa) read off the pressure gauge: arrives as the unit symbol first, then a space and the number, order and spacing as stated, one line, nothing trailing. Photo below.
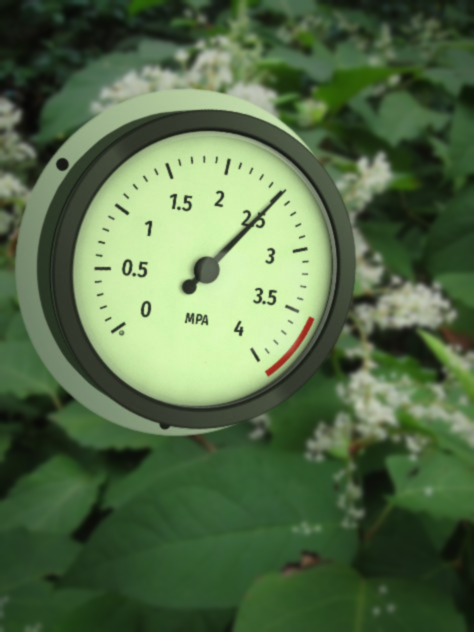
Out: MPa 2.5
